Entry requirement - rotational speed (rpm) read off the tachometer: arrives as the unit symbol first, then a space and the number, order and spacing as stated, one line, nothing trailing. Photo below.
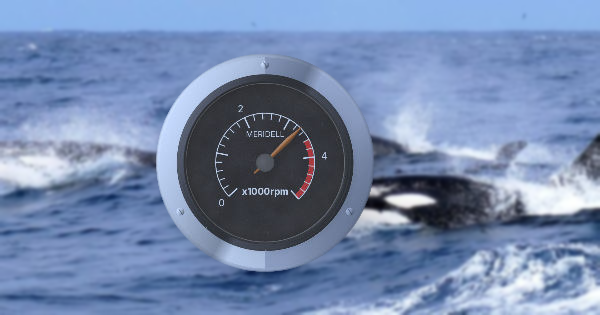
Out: rpm 3300
